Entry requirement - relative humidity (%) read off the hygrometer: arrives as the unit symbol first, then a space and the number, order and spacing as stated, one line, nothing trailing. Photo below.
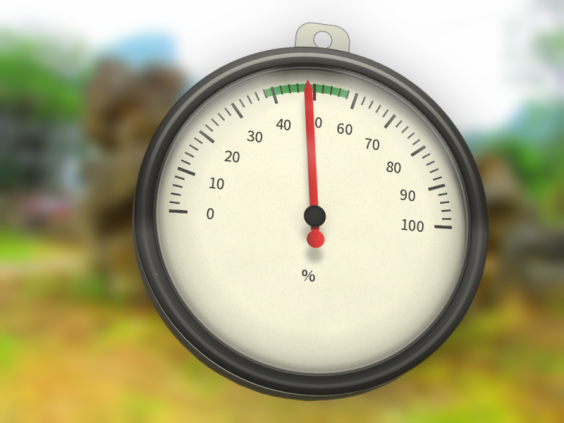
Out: % 48
